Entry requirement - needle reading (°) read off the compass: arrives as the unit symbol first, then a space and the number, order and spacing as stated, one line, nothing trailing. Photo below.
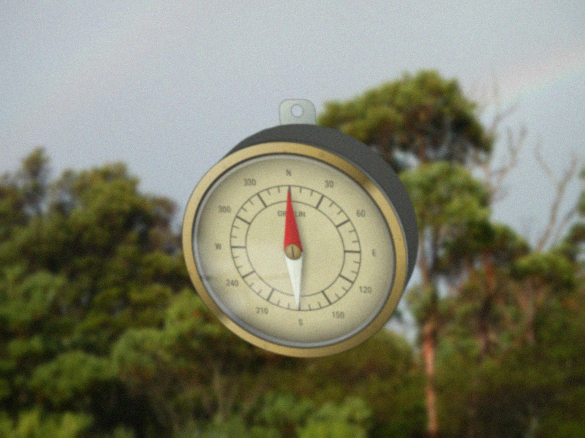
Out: ° 0
